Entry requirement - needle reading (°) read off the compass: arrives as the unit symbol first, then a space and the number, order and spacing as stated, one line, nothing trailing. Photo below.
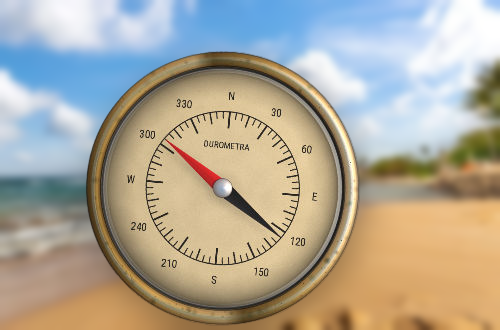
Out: ° 305
